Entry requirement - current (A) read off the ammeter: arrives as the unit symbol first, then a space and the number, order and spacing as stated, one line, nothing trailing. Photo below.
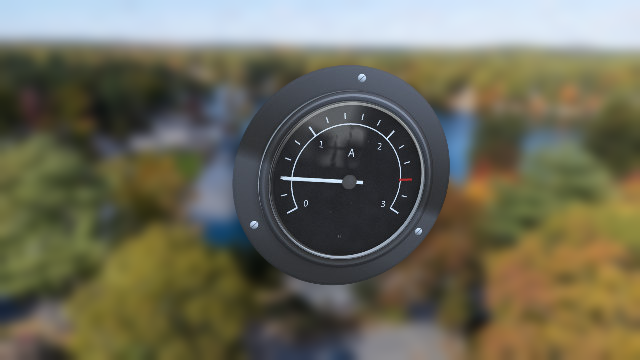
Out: A 0.4
